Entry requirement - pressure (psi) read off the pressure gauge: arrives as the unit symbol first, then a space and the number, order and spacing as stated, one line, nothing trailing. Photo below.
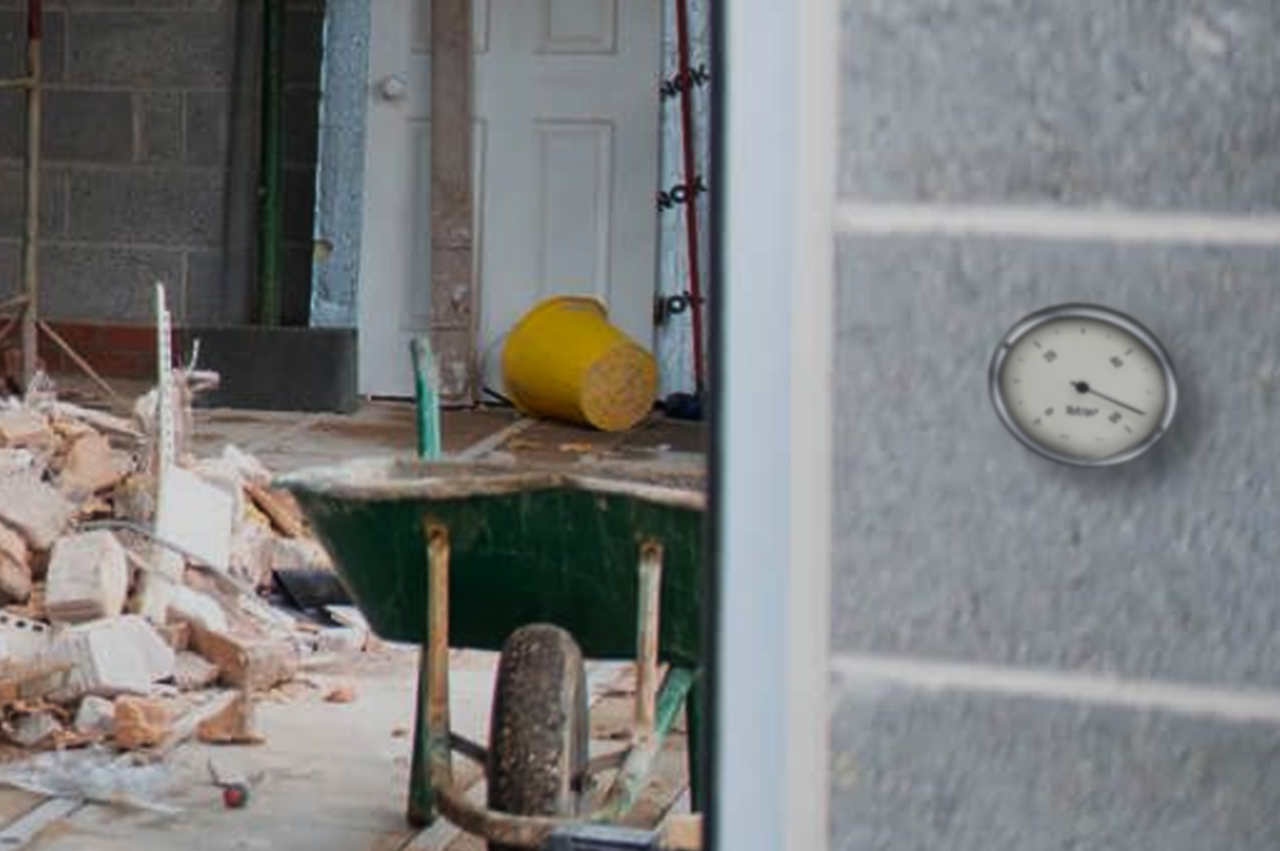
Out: psi 55
